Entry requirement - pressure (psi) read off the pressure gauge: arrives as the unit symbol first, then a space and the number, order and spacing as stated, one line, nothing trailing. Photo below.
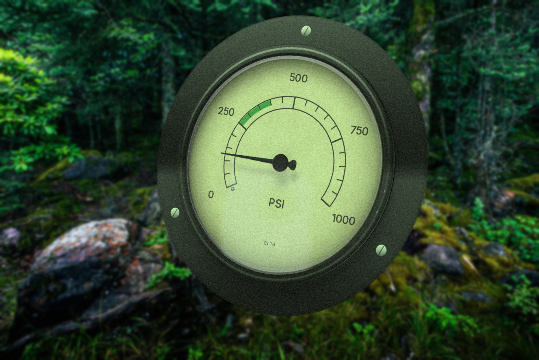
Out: psi 125
